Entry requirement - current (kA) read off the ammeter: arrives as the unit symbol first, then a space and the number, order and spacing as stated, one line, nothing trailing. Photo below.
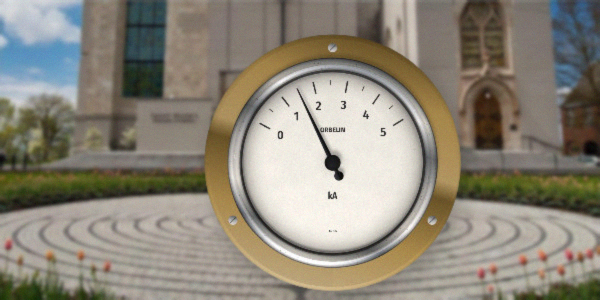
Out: kA 1.5
